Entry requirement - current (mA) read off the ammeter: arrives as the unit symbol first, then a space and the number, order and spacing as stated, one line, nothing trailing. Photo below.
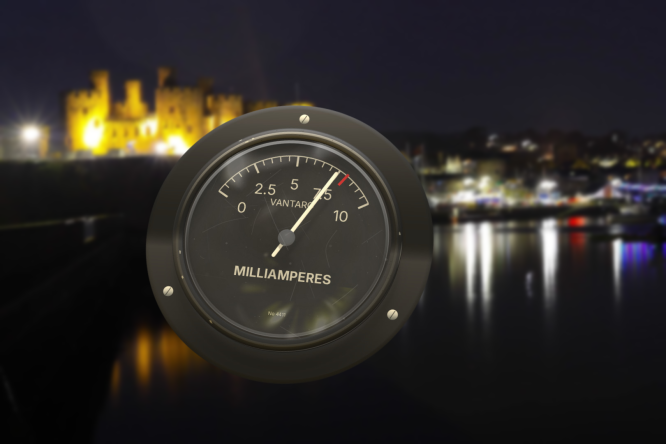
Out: mA 7.5
